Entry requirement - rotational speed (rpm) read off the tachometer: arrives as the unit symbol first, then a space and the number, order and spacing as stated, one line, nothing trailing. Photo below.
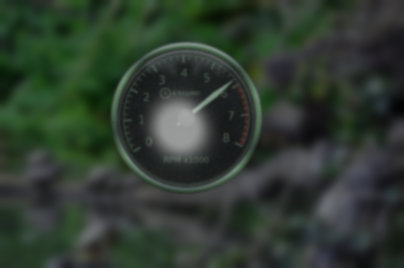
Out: rpm 5800
